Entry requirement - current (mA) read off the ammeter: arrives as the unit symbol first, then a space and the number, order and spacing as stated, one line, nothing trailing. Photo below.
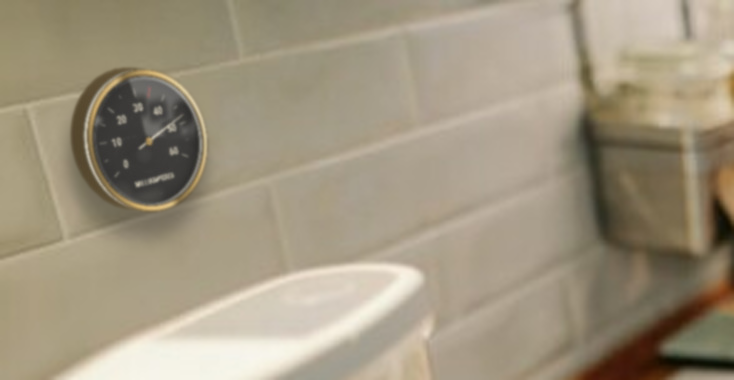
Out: mA 47.5
